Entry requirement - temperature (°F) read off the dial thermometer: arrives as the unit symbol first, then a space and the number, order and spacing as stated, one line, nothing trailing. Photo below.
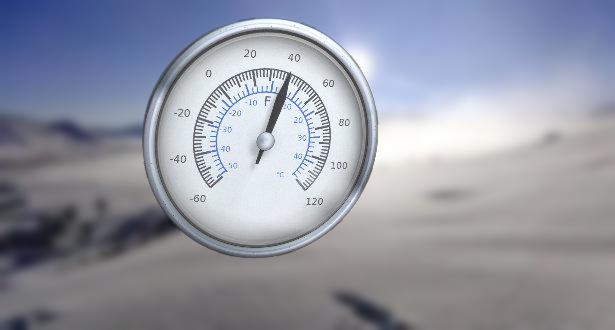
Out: °F 40
